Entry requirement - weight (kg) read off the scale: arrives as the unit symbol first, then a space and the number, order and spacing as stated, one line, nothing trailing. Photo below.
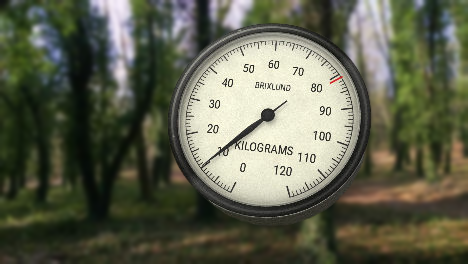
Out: kg 10
